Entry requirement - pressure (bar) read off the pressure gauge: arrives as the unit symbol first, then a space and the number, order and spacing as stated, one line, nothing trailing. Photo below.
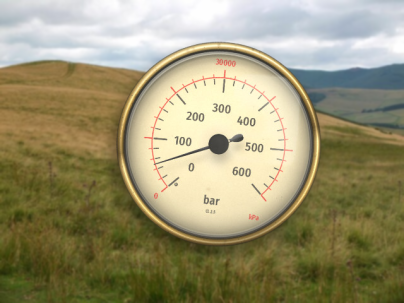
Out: bar 50
